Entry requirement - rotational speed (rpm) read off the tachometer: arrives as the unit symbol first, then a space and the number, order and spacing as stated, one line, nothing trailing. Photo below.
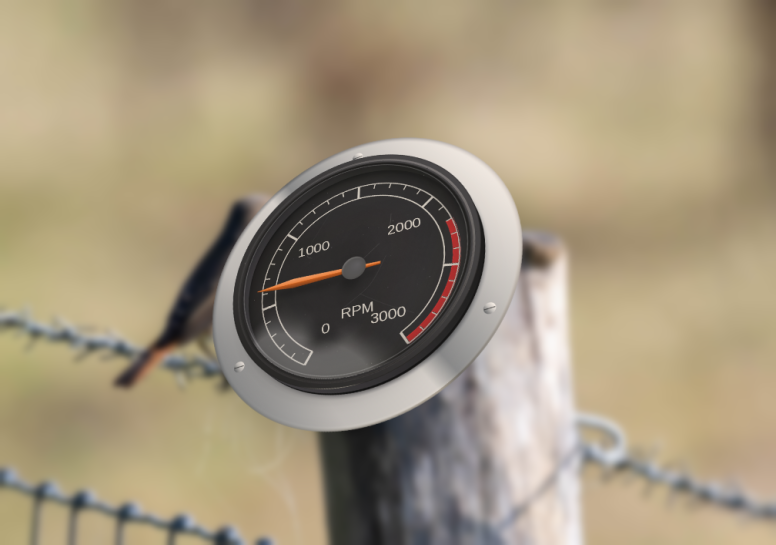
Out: rpm 600
